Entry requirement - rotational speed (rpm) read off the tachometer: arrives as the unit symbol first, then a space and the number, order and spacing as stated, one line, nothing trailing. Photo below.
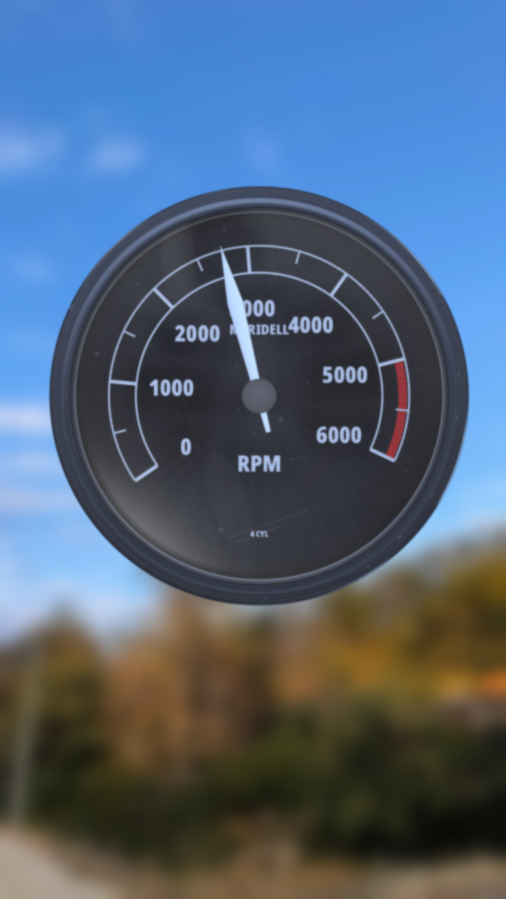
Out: rpm 2750
